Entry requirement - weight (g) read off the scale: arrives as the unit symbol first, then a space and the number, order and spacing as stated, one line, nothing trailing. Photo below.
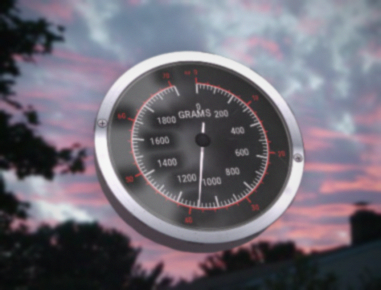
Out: g 1100
